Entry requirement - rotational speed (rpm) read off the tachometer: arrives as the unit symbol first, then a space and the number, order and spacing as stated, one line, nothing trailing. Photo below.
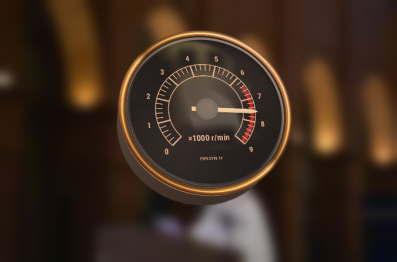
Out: rpm 7600
